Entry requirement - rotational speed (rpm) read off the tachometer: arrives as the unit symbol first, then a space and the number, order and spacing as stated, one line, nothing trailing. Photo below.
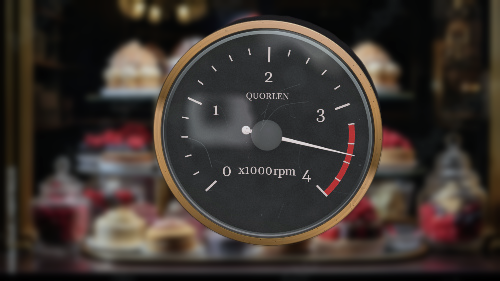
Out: rpm 3500
